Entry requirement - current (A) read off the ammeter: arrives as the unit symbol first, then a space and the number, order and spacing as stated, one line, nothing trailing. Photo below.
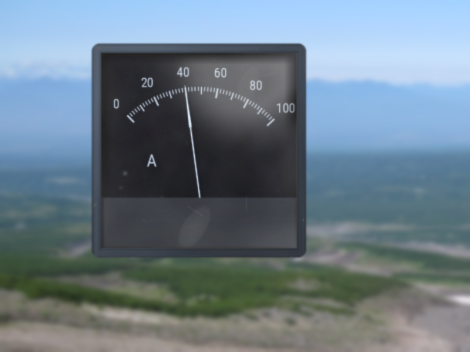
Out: A 40
